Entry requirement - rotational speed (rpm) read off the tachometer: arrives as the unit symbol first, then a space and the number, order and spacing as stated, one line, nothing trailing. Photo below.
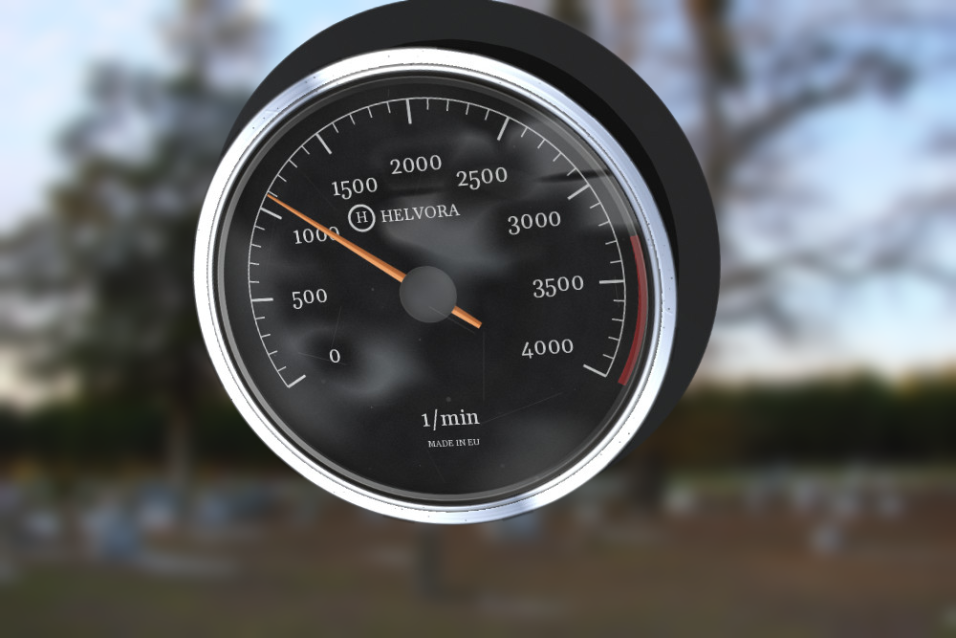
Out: rpm 1100
